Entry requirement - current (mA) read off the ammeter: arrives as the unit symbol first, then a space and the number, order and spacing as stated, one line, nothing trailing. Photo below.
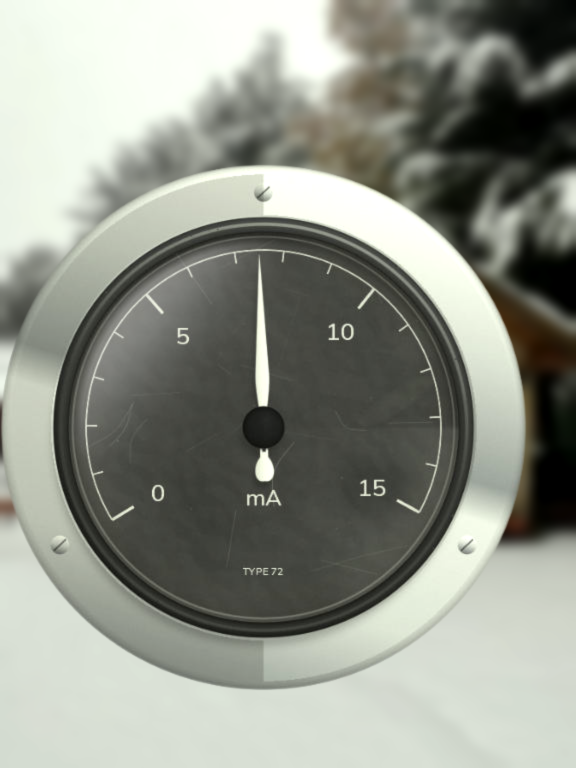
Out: mA 7.5
